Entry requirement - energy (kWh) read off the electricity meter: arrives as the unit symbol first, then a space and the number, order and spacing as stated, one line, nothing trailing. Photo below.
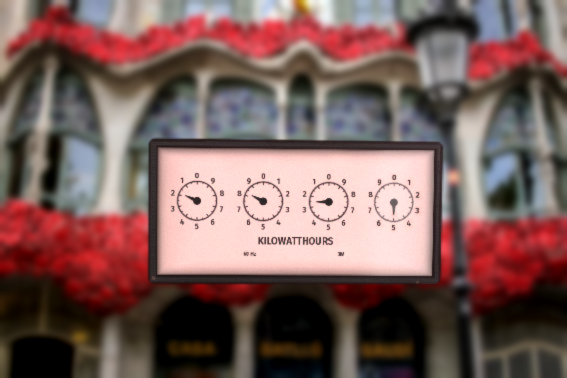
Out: kWh 1825
